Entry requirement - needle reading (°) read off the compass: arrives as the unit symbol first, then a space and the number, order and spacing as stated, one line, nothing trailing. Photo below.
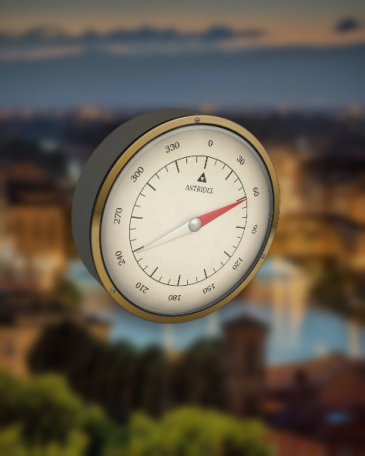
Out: ° 60
